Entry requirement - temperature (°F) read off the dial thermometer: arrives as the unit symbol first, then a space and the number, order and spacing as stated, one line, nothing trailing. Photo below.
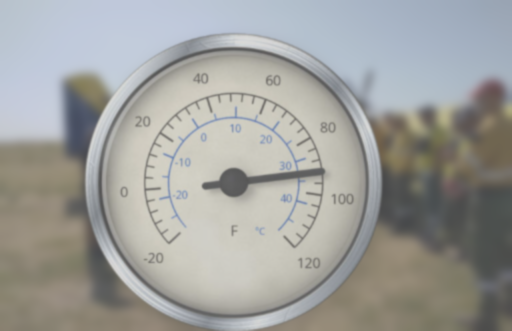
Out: °F 92
